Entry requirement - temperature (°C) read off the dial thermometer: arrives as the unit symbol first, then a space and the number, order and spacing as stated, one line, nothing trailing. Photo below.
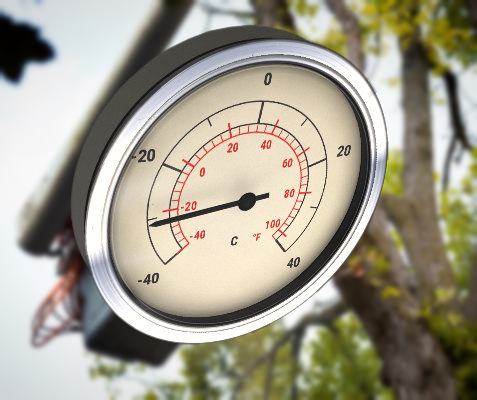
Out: °C -30
